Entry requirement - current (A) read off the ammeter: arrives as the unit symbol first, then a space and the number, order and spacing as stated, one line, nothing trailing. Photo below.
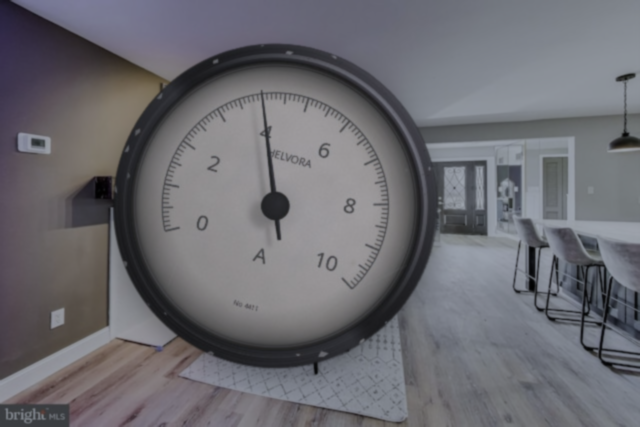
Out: A 4
